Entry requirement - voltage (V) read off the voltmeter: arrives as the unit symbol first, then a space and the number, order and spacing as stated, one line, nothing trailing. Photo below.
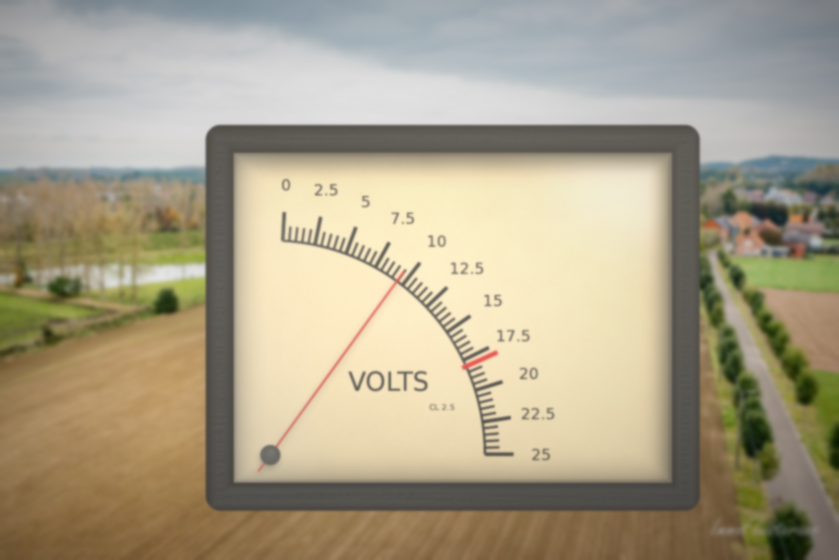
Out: V 9.5
